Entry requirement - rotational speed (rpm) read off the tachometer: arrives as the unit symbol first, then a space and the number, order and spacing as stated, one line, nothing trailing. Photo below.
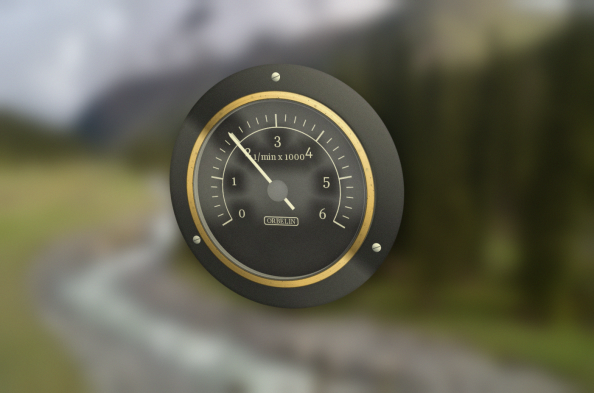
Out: rpm 2000
